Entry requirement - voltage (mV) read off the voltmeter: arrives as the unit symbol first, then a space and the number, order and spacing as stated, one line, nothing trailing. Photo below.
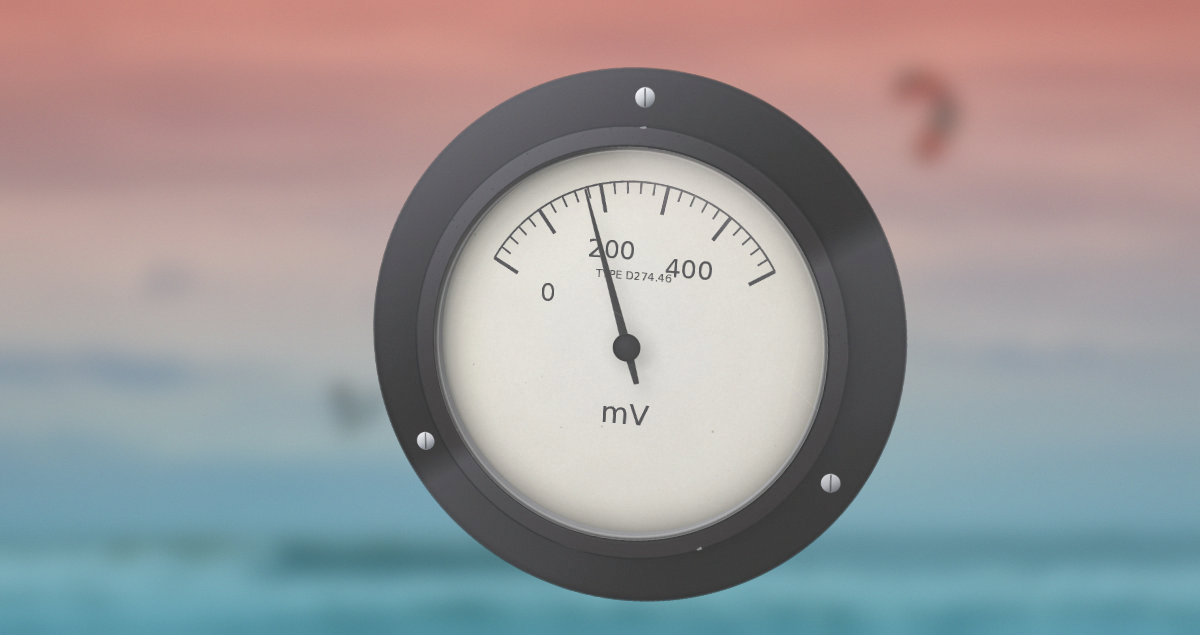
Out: mV 180
